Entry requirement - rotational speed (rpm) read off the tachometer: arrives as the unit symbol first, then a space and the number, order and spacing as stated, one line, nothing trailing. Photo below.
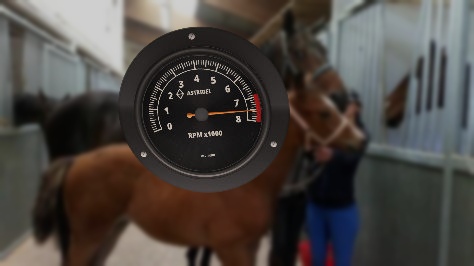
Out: rpm 7500
